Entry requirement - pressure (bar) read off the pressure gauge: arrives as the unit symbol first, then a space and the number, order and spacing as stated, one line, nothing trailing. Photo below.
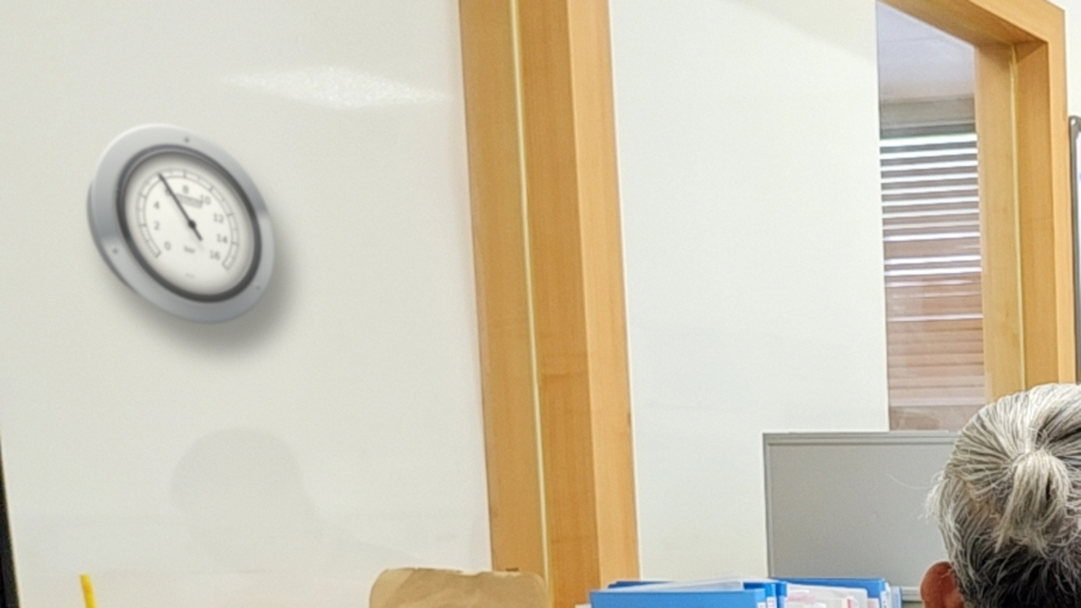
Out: bar 6
